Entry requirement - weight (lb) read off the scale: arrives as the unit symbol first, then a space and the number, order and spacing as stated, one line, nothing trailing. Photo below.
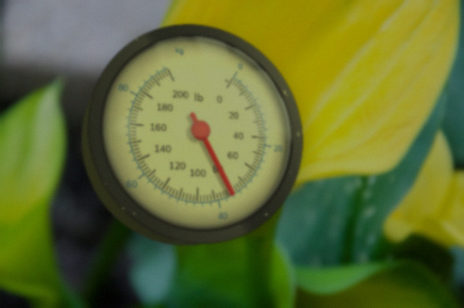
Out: lb 80
